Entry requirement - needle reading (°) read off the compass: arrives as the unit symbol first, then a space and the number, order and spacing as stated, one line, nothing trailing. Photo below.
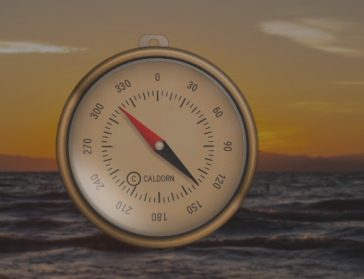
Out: ° 315
